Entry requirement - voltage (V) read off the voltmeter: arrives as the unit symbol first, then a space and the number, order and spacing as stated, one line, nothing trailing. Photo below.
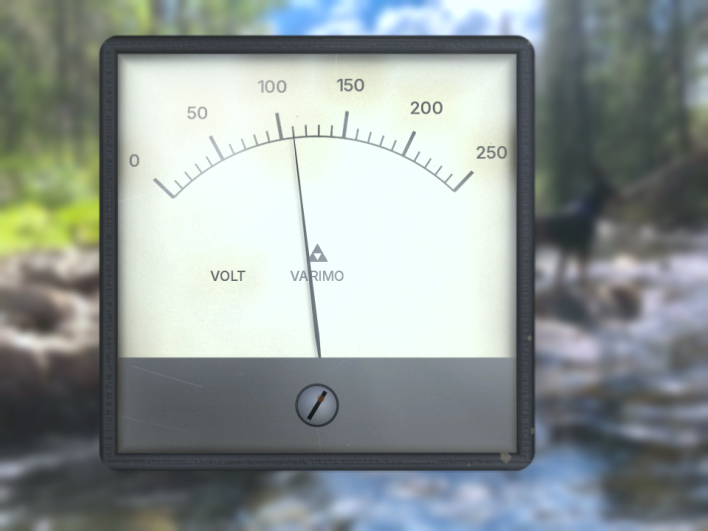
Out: V 110
